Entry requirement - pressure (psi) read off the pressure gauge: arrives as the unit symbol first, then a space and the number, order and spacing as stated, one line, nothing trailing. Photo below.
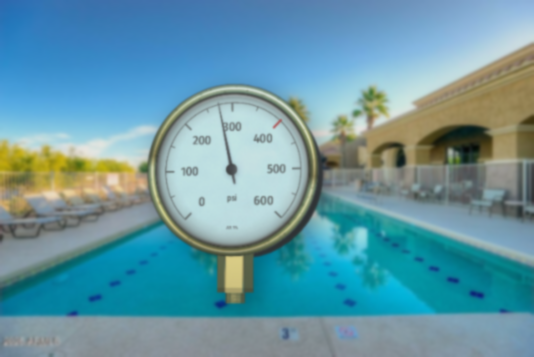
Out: psi 275
